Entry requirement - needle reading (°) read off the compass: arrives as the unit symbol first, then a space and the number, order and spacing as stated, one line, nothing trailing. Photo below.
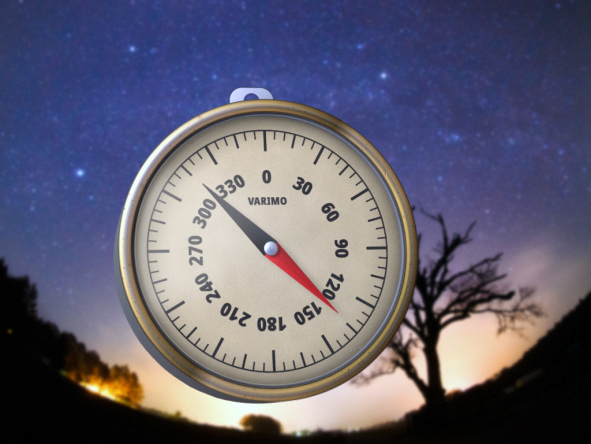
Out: ° 135
